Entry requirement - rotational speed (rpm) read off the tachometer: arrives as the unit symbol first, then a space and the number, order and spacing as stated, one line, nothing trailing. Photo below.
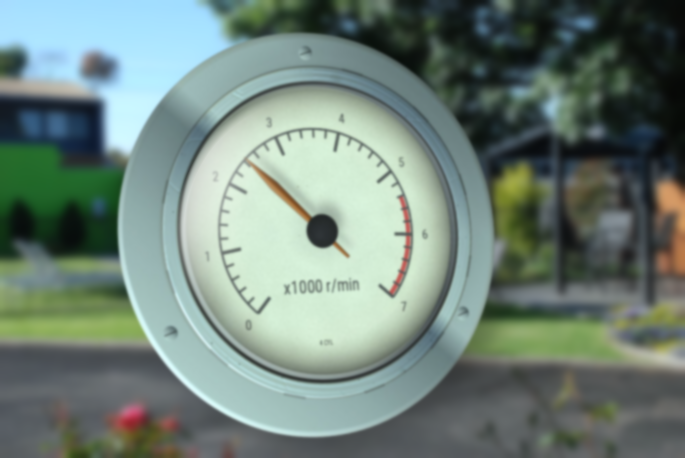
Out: rpm 2400
